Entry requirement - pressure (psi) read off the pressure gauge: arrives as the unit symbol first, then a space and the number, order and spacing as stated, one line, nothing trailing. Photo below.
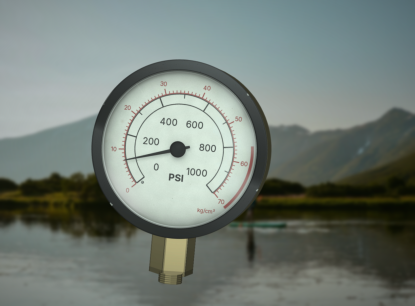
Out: psi 100
